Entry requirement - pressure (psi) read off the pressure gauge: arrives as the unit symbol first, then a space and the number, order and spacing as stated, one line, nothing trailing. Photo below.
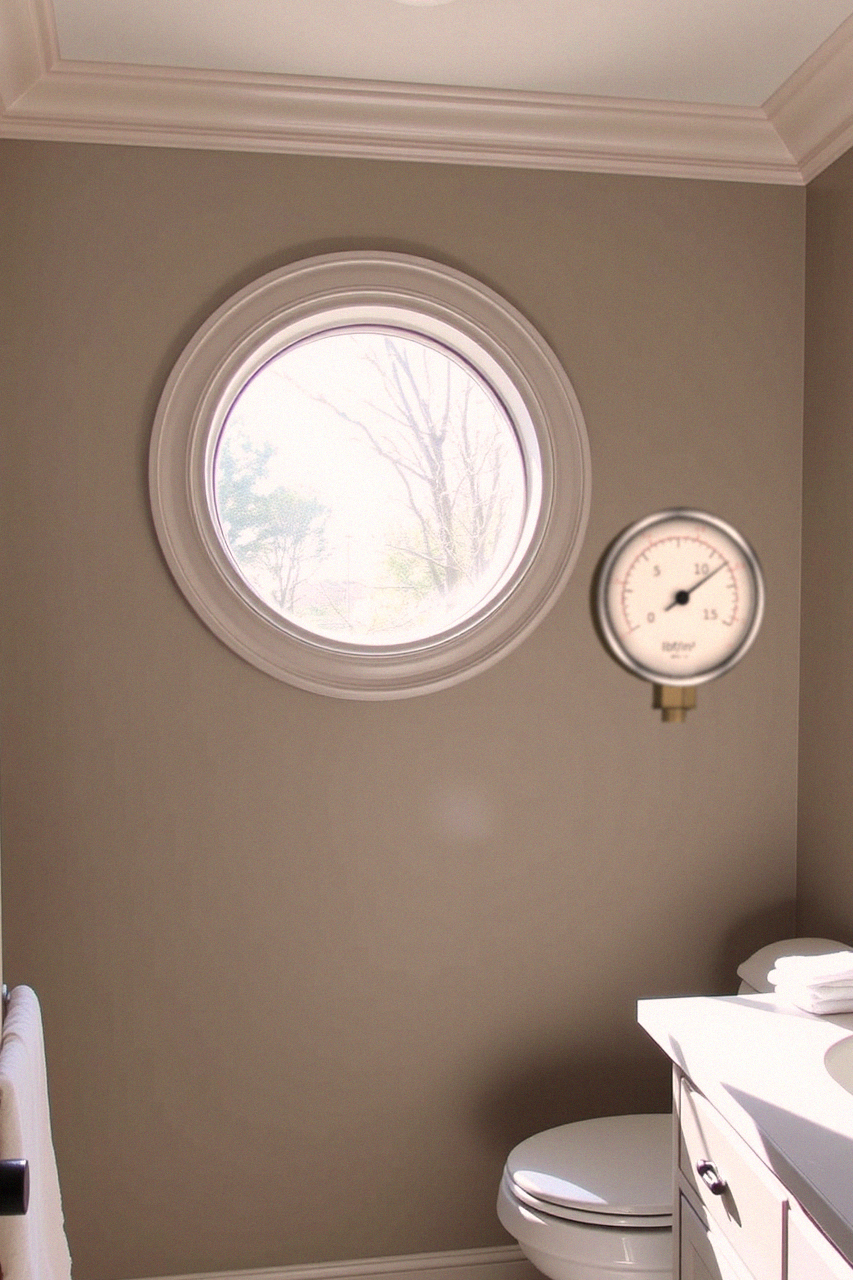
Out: psi 11
